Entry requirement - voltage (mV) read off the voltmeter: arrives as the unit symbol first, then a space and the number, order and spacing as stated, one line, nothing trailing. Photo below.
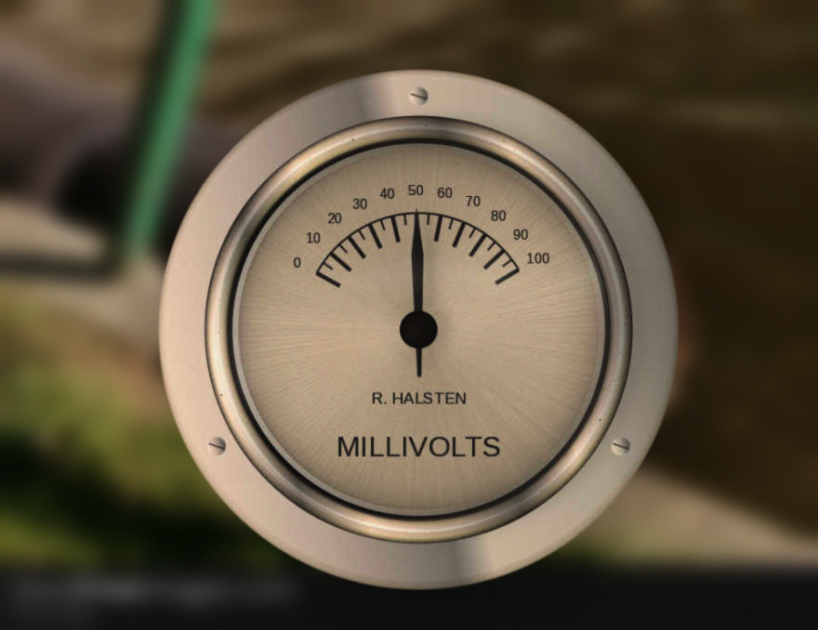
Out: mV 50
